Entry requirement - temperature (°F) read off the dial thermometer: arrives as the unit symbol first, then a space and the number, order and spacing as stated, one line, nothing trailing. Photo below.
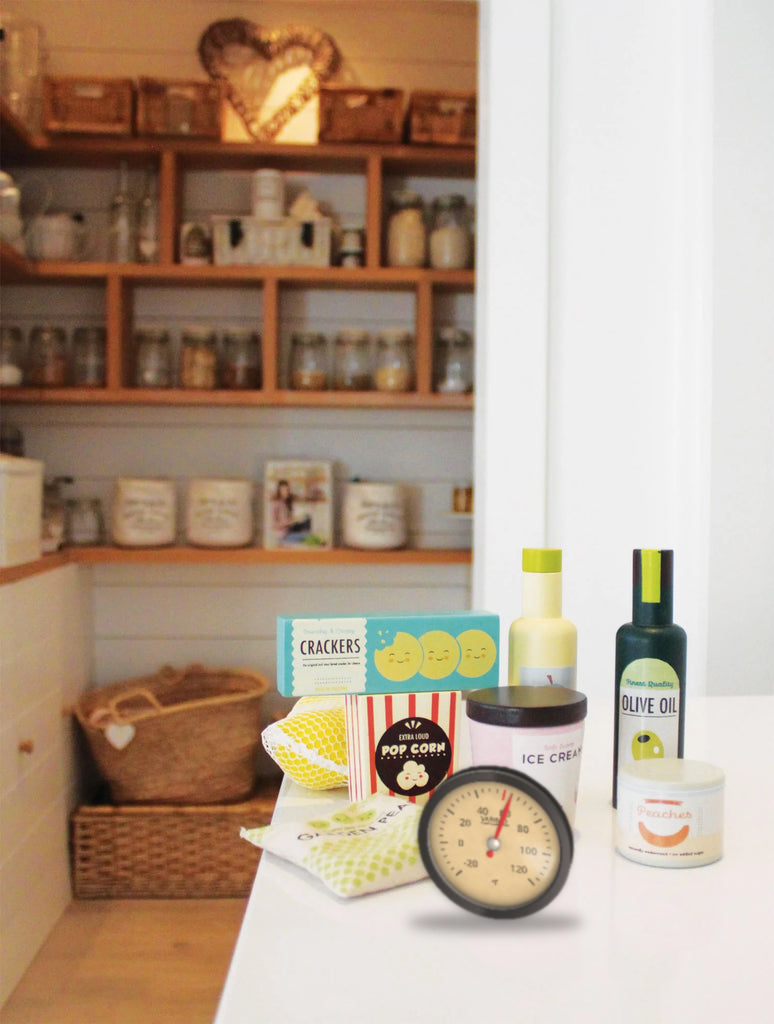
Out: °F 60
